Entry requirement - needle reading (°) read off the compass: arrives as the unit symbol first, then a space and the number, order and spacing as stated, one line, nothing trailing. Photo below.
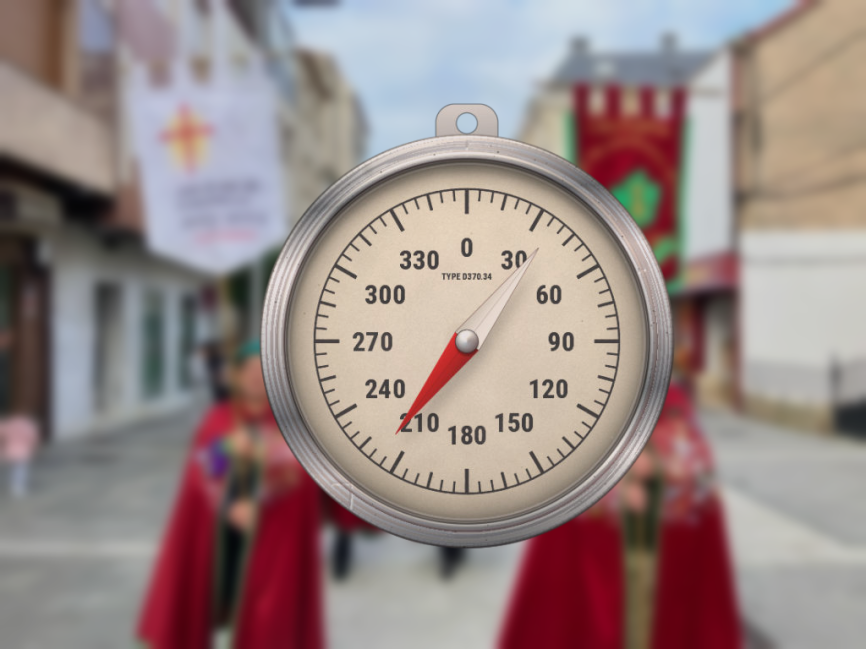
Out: ° 217.5
